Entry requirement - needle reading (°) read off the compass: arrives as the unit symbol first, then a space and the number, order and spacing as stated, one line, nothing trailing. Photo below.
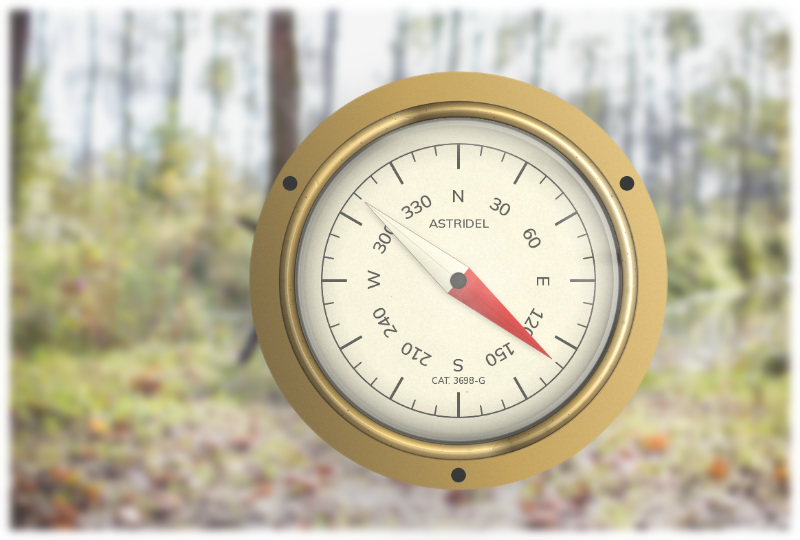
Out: ° 130
